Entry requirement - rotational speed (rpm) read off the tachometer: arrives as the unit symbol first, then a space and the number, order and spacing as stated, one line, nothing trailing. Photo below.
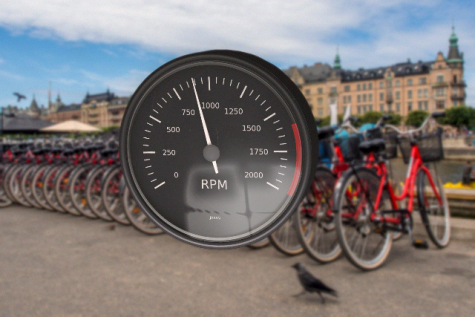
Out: rpm 900
